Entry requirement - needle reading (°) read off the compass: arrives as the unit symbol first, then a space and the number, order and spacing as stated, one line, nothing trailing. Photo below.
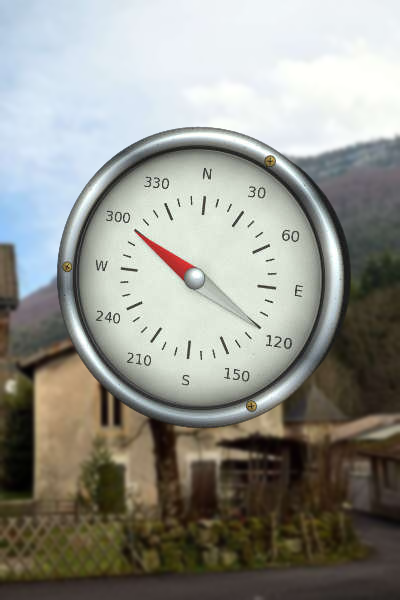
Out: ° 300
